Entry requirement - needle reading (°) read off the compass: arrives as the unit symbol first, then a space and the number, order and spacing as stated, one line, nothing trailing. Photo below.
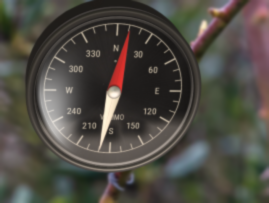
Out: ° 10
